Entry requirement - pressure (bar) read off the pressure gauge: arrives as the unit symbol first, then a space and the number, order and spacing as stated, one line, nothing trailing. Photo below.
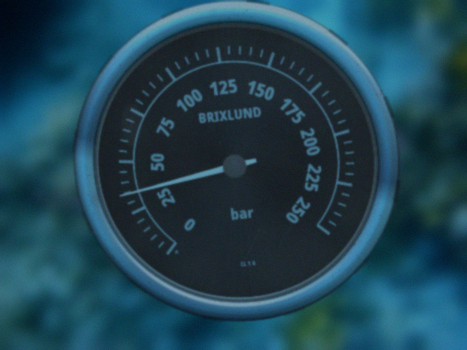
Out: bar 35
